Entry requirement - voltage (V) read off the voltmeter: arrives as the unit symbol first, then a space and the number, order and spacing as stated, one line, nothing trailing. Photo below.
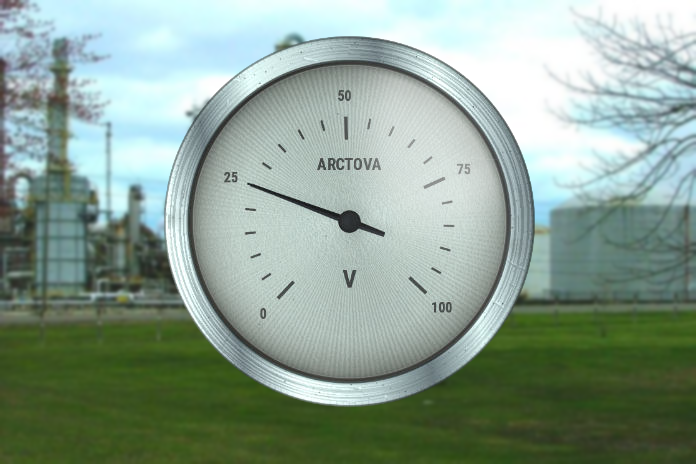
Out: V 25
